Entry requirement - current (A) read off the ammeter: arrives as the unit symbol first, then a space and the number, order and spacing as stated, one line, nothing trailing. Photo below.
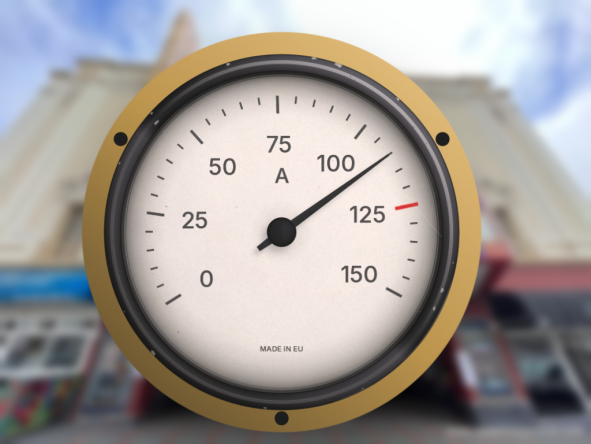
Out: A 110
